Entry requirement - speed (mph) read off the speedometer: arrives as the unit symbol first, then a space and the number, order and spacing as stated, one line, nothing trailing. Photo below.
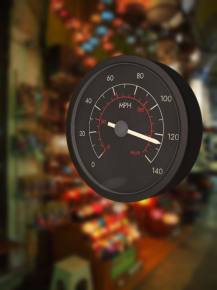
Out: mph 125
